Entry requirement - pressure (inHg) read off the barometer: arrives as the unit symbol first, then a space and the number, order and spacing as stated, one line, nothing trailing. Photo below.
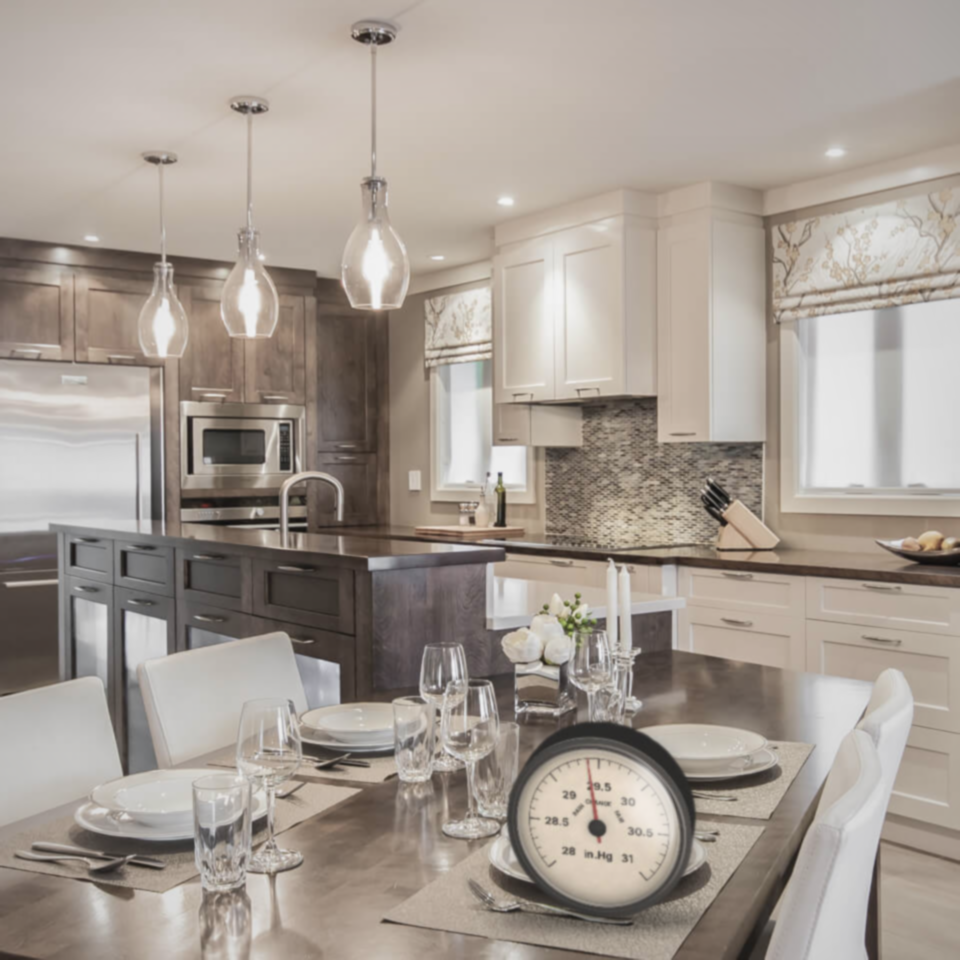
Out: inHg 29.4
